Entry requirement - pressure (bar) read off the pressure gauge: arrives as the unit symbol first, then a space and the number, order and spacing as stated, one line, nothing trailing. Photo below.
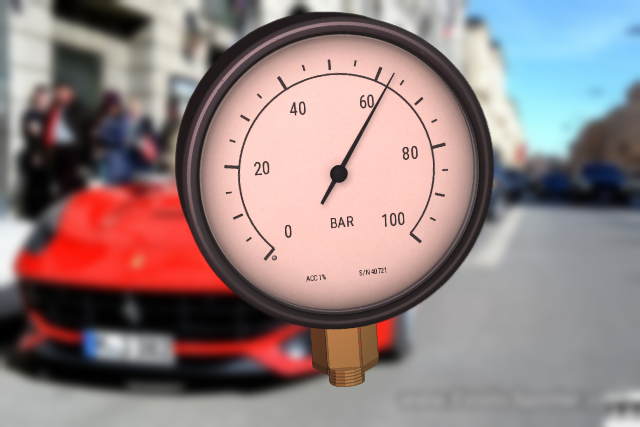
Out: bar 62.5
